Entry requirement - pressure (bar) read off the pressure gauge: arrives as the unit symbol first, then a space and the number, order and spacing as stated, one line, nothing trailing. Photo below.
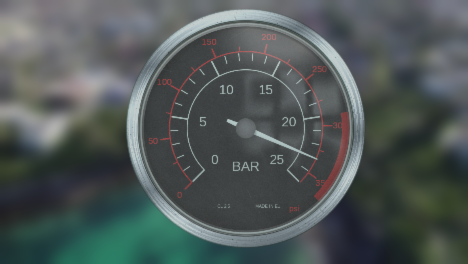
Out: bar 23
